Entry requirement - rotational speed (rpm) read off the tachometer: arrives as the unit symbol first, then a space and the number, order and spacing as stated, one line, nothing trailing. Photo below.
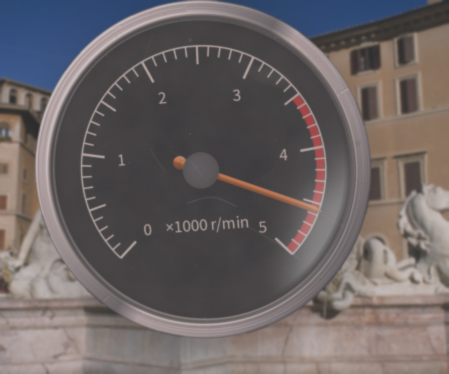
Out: rpm 4550
